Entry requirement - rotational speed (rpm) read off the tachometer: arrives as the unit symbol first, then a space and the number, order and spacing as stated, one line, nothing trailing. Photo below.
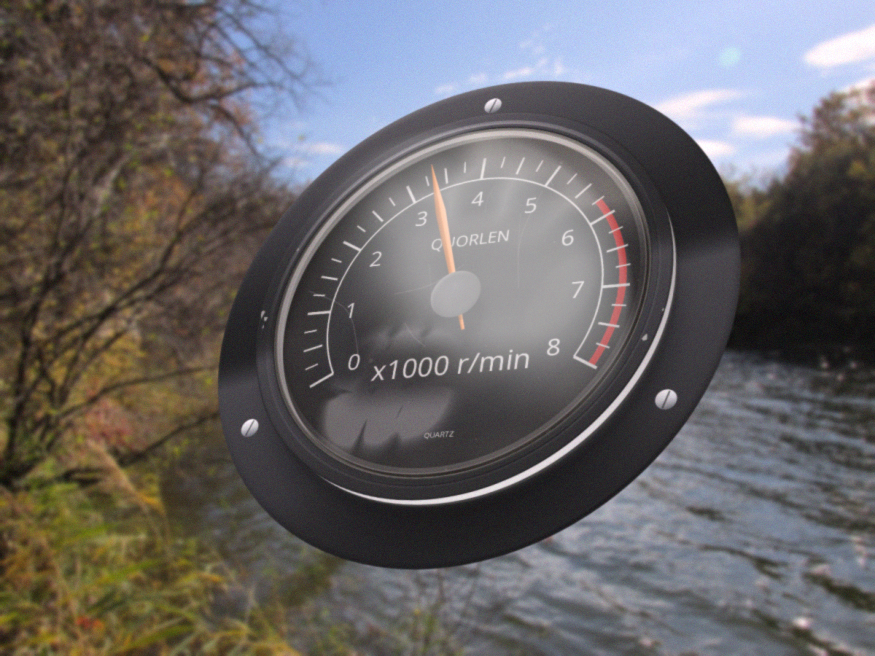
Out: rpm 3375
